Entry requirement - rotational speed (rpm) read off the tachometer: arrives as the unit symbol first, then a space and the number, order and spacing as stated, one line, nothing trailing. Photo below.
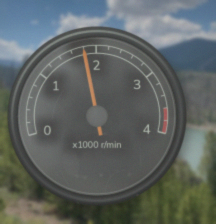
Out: rpm 1800
